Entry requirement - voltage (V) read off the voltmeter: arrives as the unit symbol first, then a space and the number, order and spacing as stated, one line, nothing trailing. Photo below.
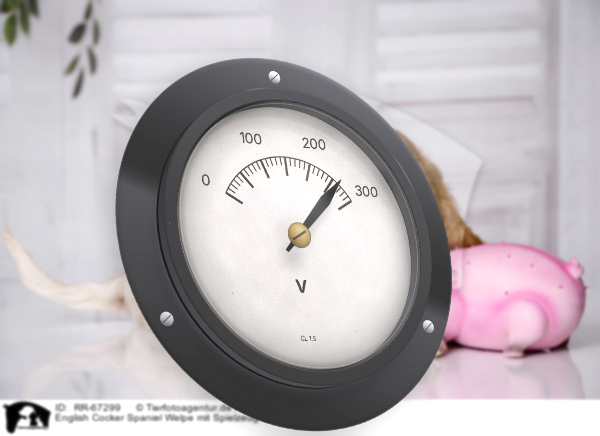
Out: V 260
